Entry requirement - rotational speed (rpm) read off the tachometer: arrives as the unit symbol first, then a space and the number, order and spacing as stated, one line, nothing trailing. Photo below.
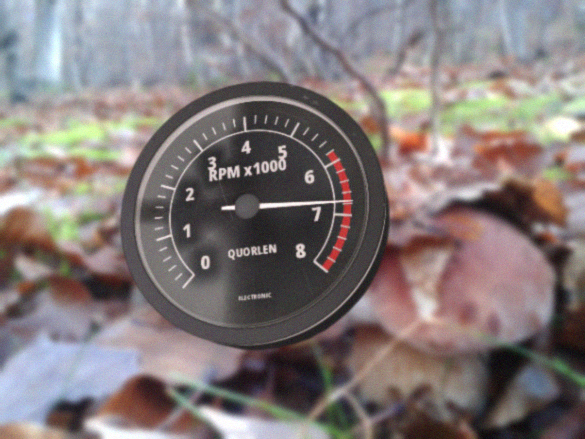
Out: rpm 6800
